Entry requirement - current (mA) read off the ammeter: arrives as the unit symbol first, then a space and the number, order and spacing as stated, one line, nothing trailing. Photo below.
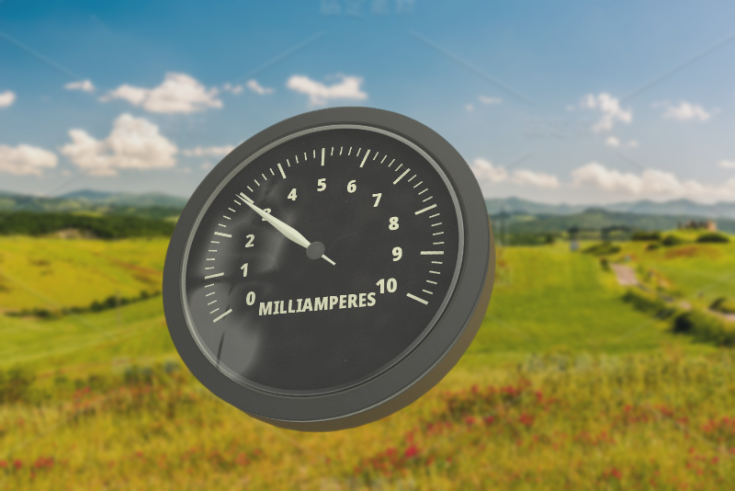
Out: mA 2.9
